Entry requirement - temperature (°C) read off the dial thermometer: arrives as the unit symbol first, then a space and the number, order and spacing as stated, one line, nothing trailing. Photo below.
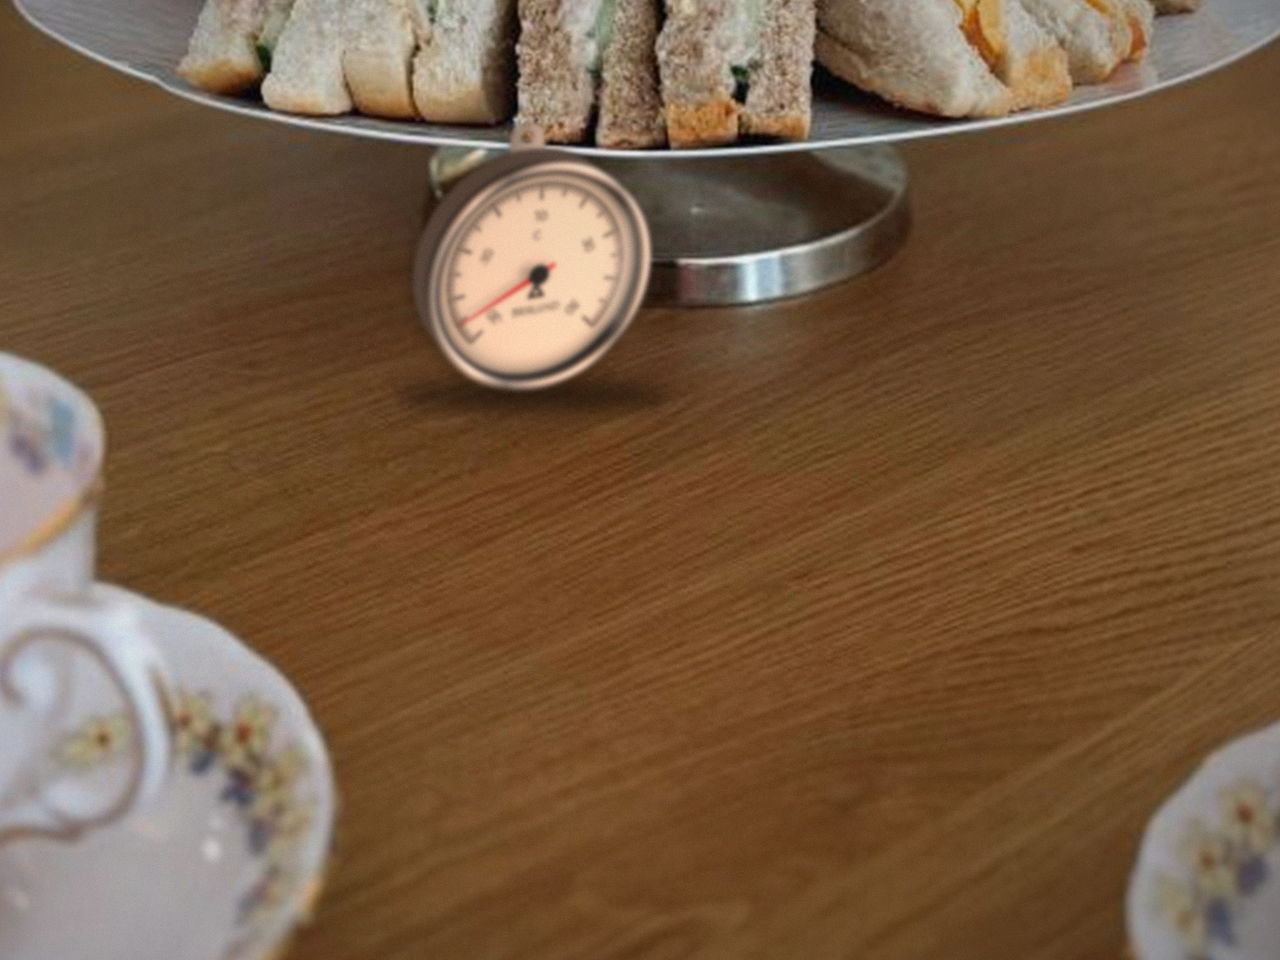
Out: °C -25
